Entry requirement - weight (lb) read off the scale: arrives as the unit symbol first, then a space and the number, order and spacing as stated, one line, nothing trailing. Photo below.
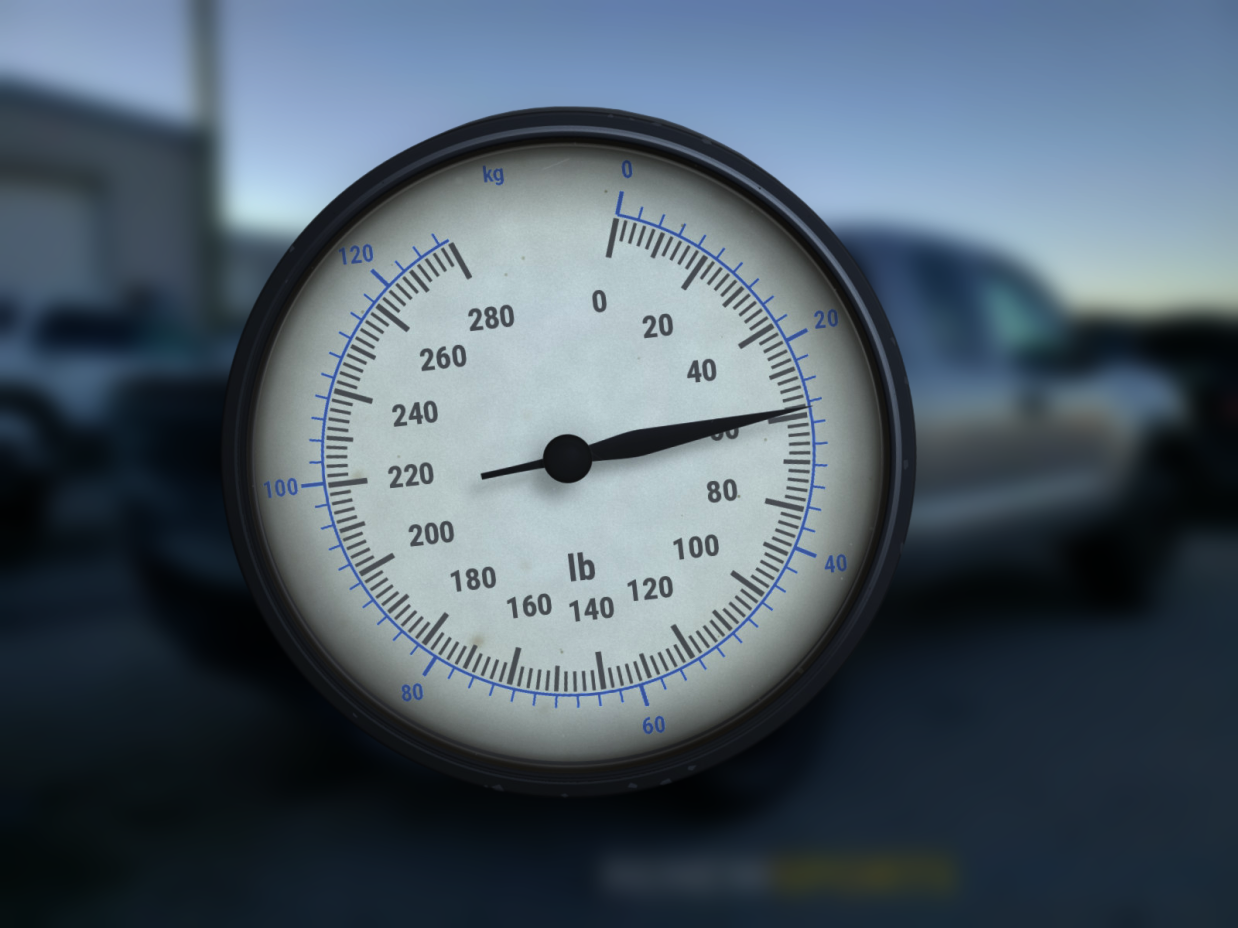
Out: lb 58
